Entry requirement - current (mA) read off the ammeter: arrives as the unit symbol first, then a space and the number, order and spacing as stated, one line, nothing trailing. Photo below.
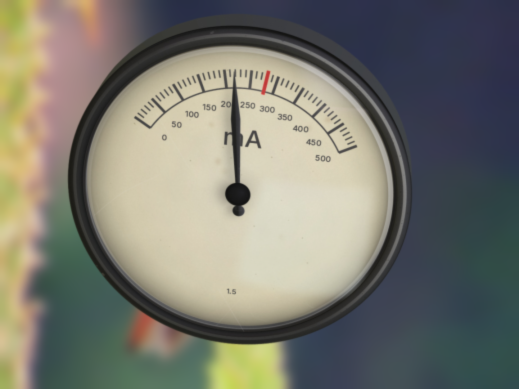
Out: mA 220
